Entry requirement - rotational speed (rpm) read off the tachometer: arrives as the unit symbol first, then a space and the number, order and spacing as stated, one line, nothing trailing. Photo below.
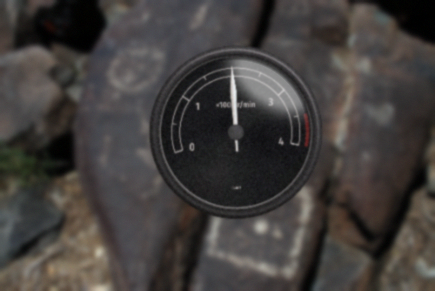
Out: rpm 2000
